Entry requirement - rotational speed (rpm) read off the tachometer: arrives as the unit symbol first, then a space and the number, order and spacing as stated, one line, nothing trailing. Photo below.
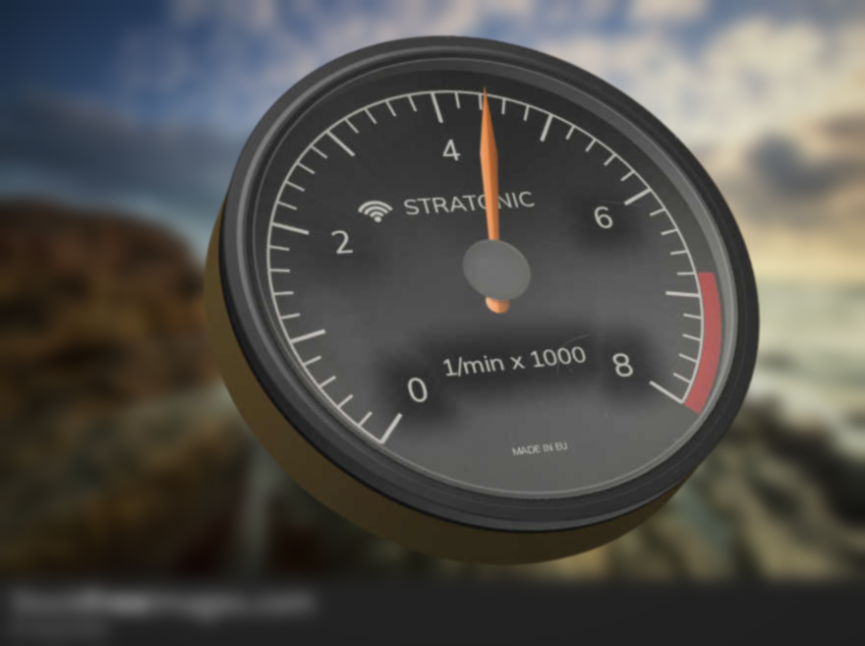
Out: rpm 4400
